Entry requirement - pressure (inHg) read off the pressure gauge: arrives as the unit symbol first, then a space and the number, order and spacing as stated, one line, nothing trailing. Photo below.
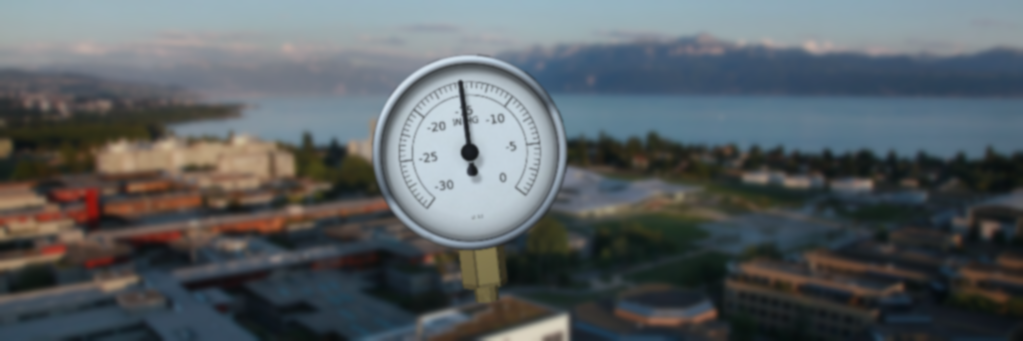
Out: inHg -15
